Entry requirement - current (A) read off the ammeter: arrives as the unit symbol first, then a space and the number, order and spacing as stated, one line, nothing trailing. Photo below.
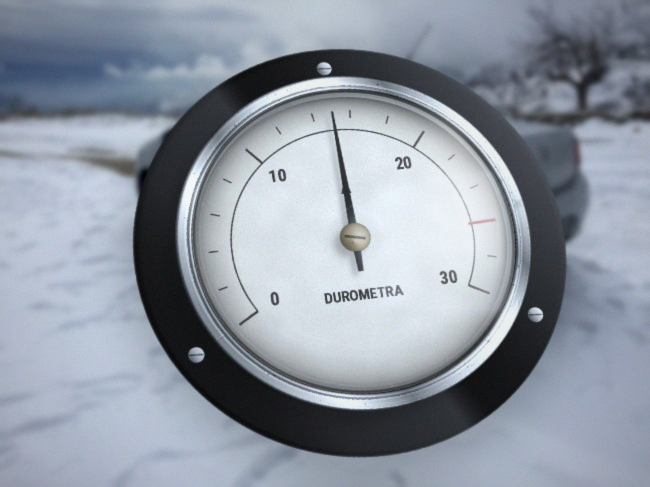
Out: A 15
